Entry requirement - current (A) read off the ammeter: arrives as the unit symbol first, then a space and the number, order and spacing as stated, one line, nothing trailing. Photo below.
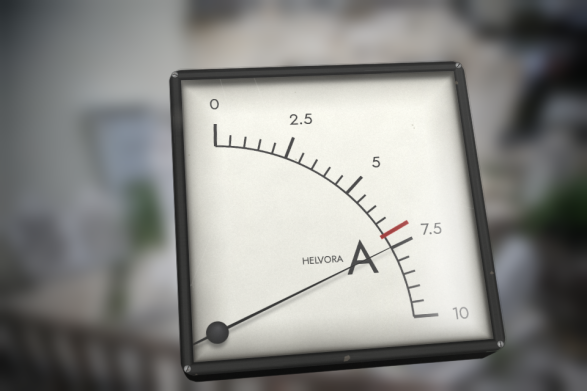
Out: A 7.5
